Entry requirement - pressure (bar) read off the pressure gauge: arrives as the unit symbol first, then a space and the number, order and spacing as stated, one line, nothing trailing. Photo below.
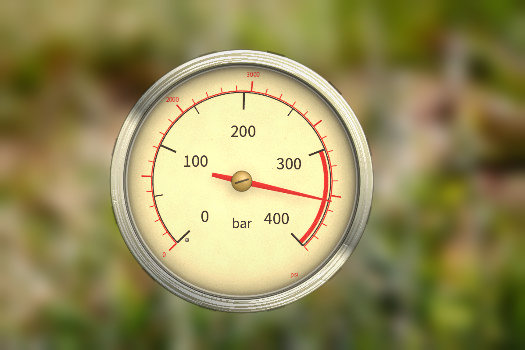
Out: bar 350
